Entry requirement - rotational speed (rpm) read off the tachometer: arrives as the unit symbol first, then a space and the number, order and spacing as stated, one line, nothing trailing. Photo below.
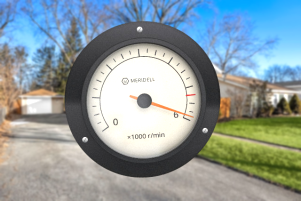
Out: rpm 5875
